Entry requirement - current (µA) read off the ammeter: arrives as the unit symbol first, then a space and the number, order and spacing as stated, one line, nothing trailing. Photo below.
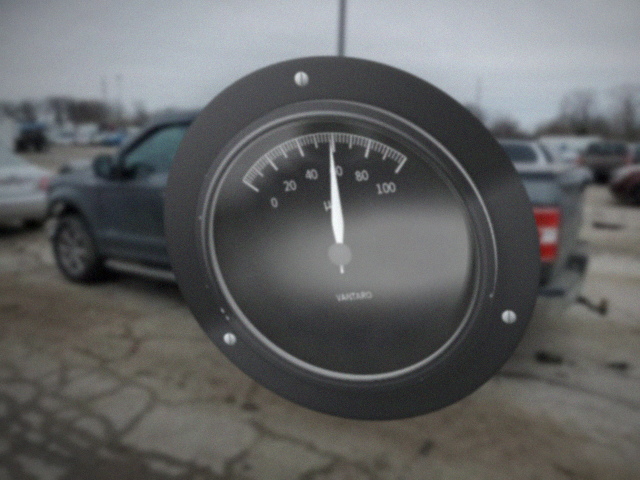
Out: µA 60
